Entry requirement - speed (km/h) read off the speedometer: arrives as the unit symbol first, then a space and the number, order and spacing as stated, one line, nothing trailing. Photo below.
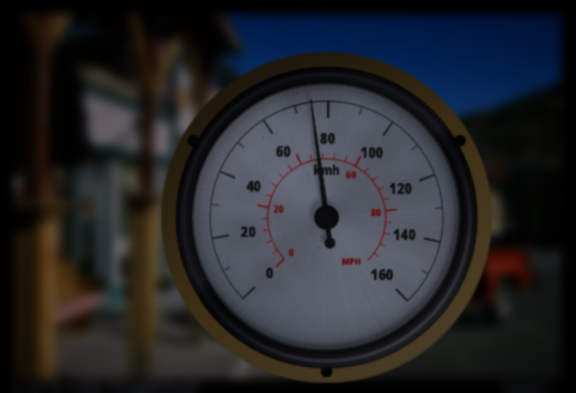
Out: km/h 75
